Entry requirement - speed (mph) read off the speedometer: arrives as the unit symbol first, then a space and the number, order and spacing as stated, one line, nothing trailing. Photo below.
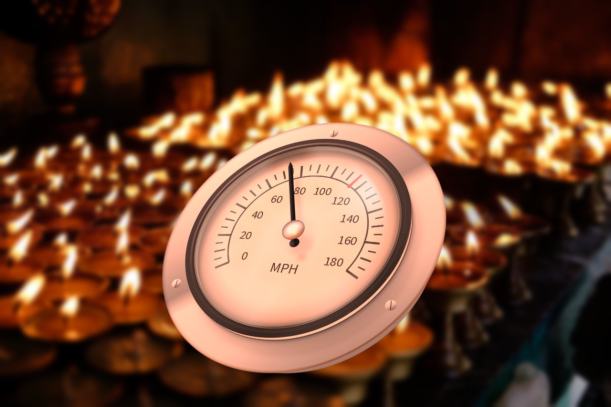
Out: mph 75
